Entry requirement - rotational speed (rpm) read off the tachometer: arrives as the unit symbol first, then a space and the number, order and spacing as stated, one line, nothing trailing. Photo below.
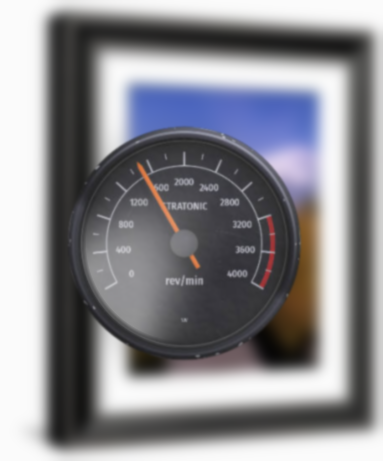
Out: rpm 1500
